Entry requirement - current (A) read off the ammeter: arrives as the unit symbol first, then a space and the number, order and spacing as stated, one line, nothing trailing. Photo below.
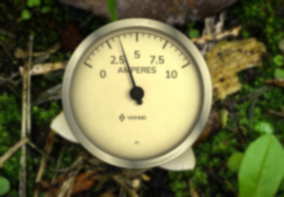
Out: A 3.5
